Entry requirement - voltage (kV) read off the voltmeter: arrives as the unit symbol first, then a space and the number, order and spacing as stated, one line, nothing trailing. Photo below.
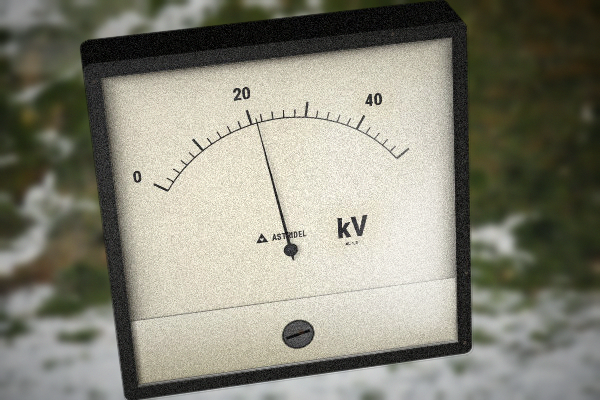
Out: kV 21
